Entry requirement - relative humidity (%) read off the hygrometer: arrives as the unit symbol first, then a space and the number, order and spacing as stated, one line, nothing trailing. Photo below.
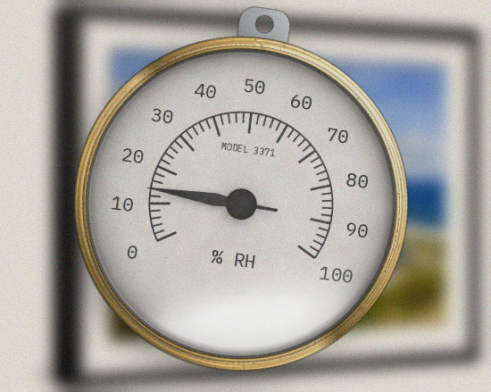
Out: % 14
